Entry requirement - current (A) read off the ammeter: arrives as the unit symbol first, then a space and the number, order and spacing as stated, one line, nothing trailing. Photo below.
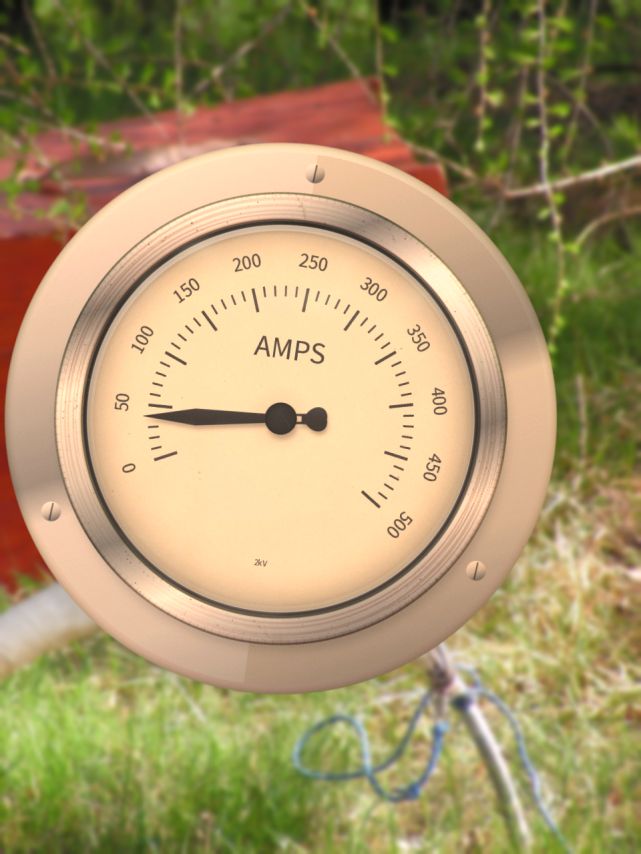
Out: A 40
